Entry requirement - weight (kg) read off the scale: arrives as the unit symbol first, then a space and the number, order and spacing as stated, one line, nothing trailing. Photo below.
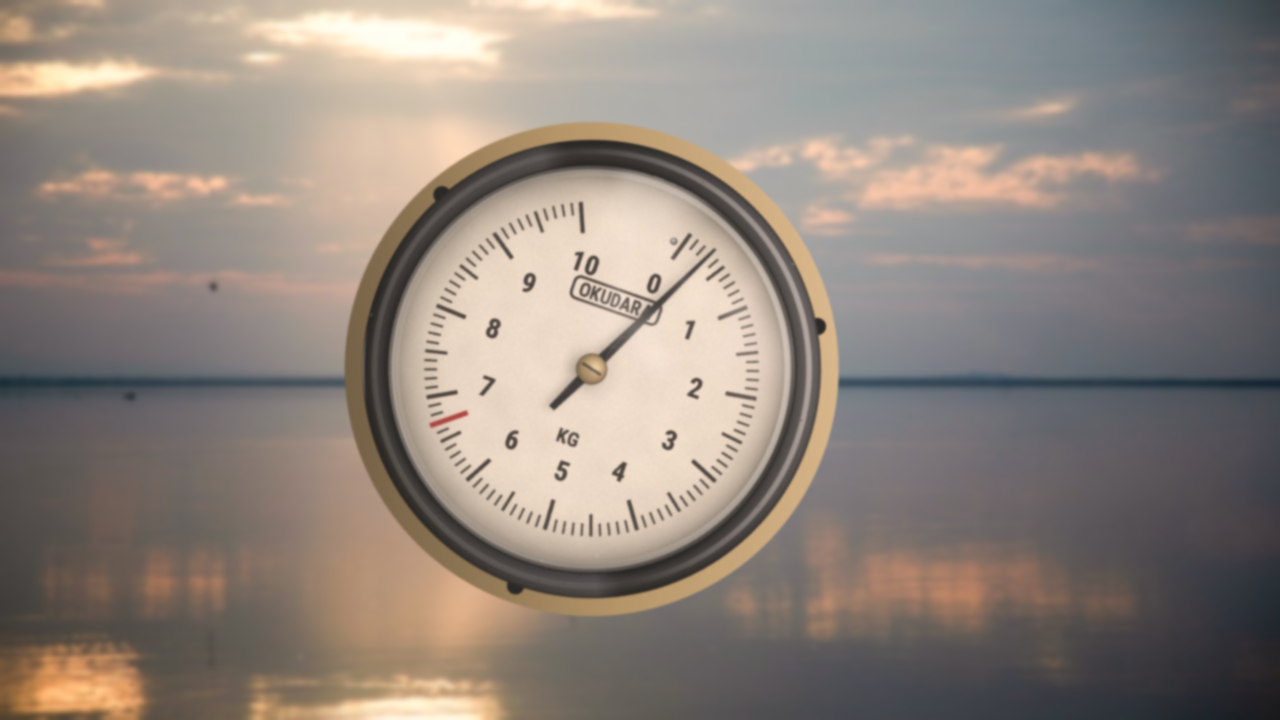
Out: kg 0.3
